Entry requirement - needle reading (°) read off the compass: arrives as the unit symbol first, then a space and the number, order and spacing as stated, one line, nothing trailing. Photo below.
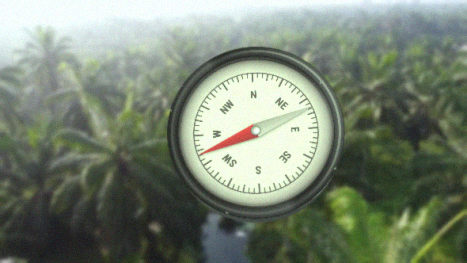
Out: ° 250
